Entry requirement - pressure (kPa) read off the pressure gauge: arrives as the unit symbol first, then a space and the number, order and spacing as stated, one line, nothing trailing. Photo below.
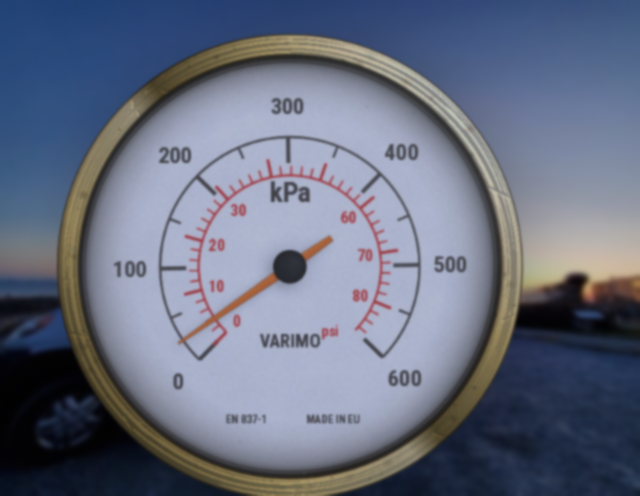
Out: kPa 25
